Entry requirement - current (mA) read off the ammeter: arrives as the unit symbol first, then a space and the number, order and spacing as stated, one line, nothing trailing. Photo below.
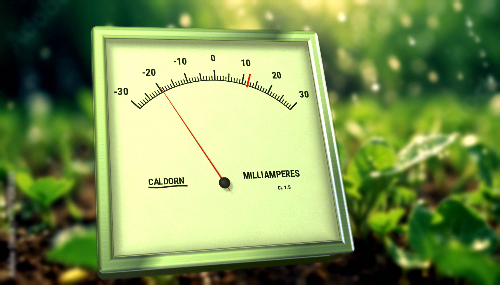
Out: mA -20
